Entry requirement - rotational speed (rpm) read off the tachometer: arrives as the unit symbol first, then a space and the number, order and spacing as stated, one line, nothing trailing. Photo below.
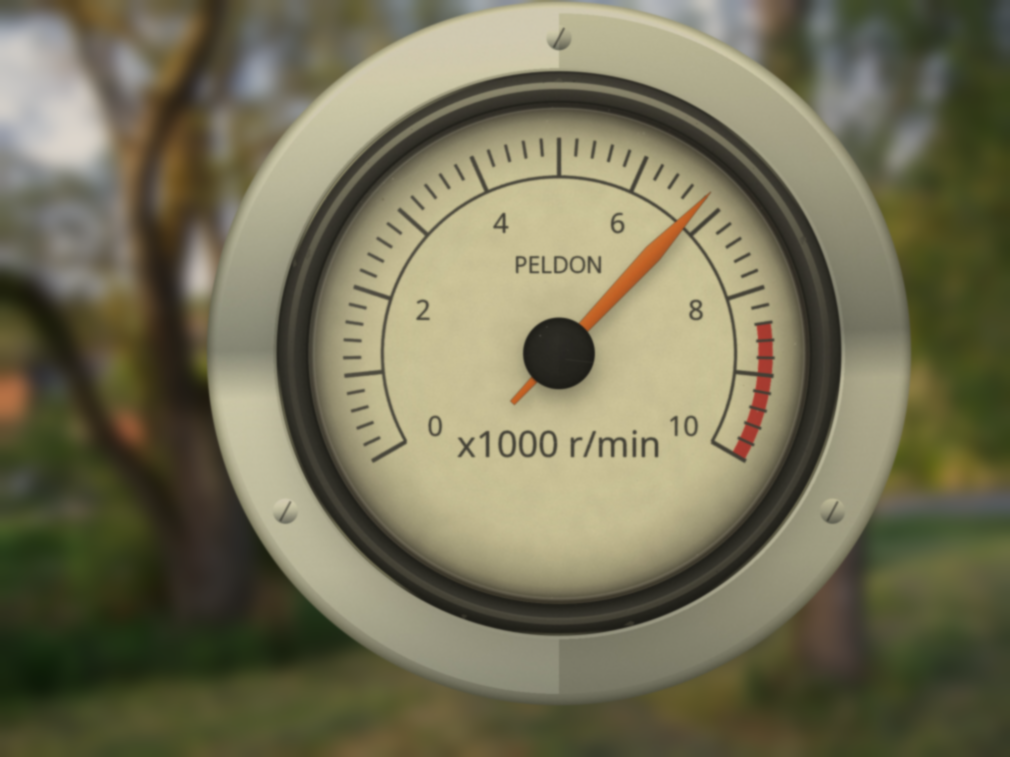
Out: rpm 6800
